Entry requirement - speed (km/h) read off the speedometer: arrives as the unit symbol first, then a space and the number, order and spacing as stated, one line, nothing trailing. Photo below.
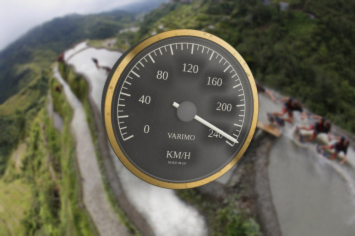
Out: km/h 235
